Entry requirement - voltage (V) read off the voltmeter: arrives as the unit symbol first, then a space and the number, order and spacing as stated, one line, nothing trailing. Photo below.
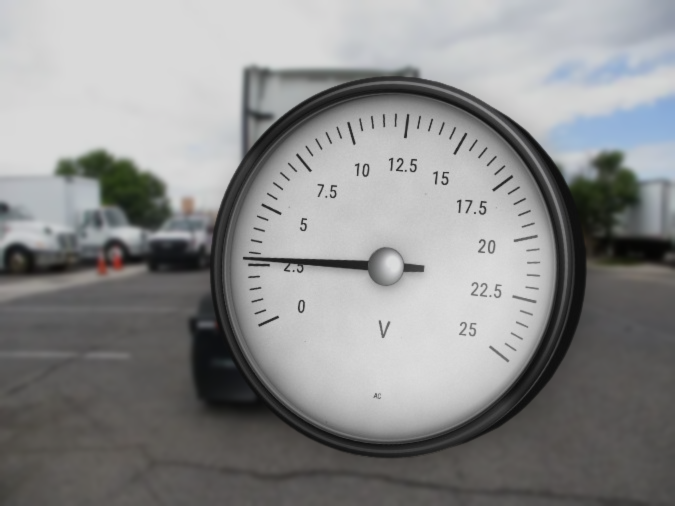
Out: V 2.75
